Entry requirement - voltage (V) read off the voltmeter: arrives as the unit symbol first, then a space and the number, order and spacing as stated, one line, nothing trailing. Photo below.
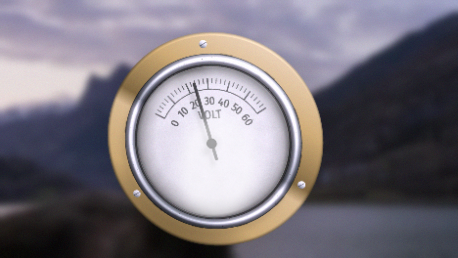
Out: V 24
